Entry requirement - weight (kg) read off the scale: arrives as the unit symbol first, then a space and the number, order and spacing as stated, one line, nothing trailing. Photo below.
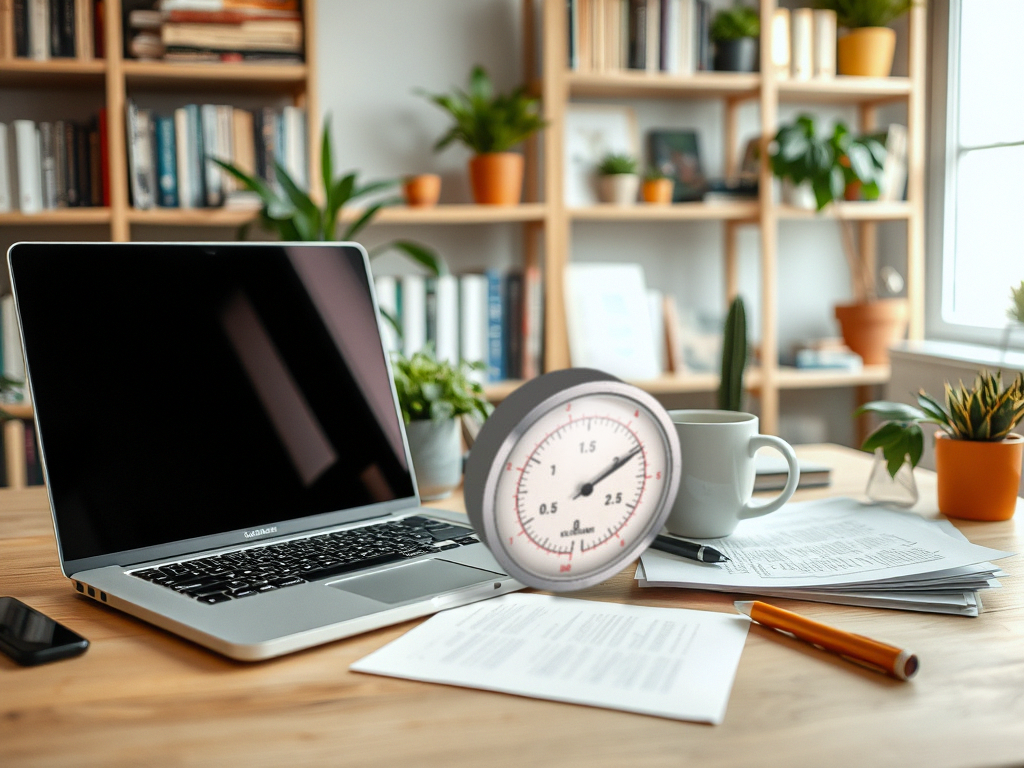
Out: kg 2
